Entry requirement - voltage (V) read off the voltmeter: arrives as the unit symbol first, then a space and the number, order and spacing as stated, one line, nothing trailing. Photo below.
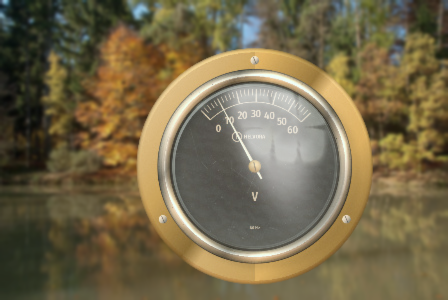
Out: V 10
